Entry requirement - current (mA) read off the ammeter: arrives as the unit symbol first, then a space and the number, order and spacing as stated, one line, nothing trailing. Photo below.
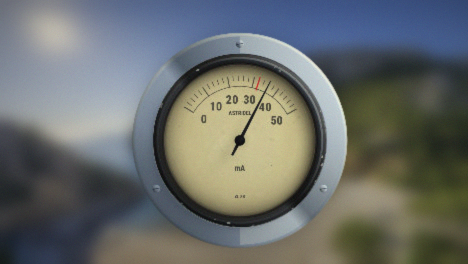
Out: mA 36
